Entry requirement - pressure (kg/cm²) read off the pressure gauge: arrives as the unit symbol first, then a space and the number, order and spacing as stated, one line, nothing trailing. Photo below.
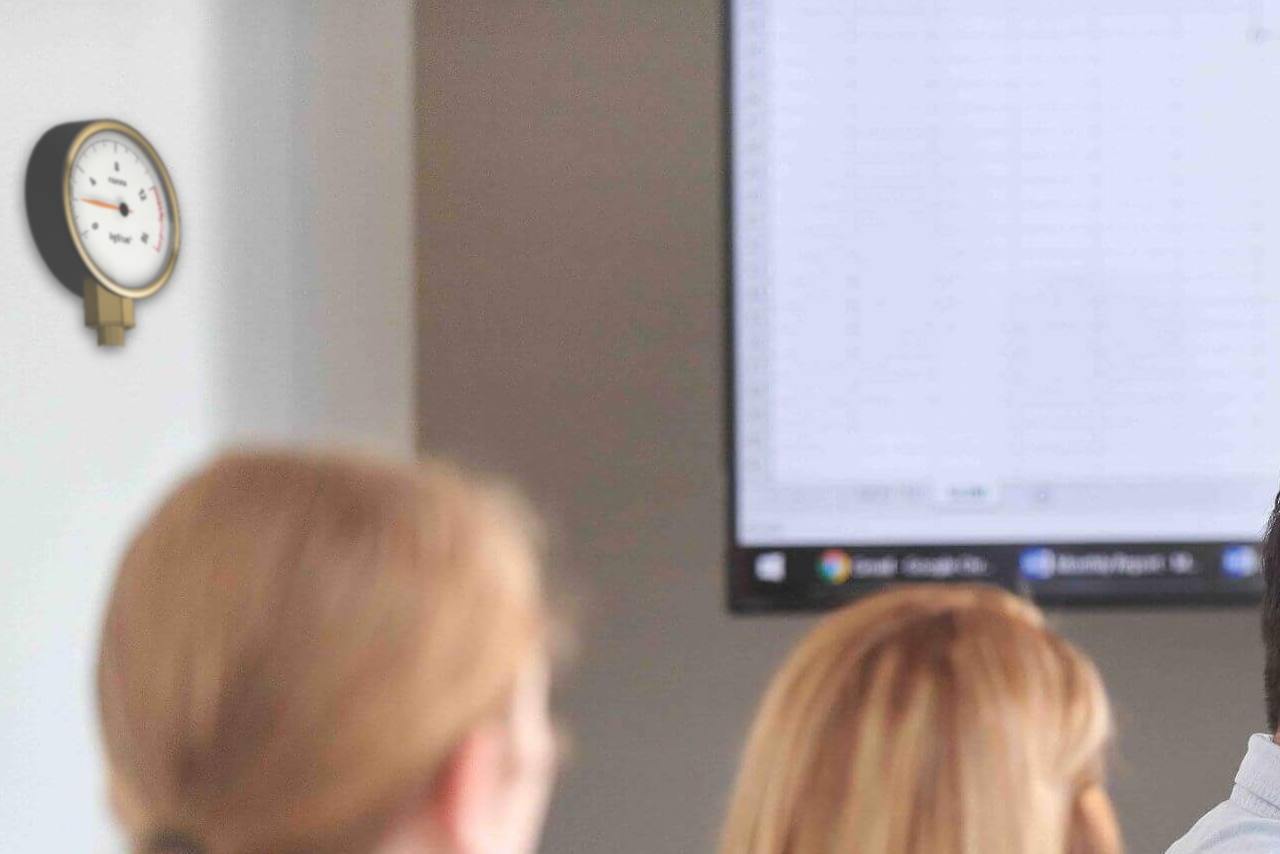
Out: kg/cm² 2
